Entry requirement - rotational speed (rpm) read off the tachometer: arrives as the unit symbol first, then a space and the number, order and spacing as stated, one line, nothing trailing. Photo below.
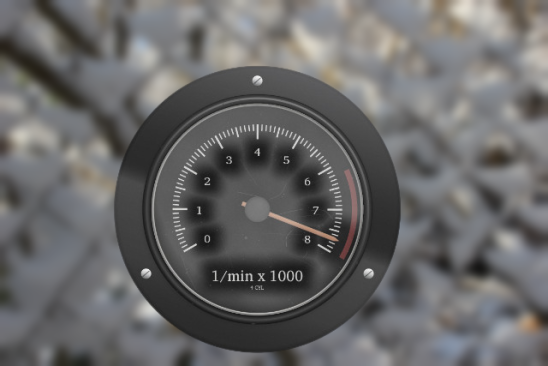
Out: rpm 7700
